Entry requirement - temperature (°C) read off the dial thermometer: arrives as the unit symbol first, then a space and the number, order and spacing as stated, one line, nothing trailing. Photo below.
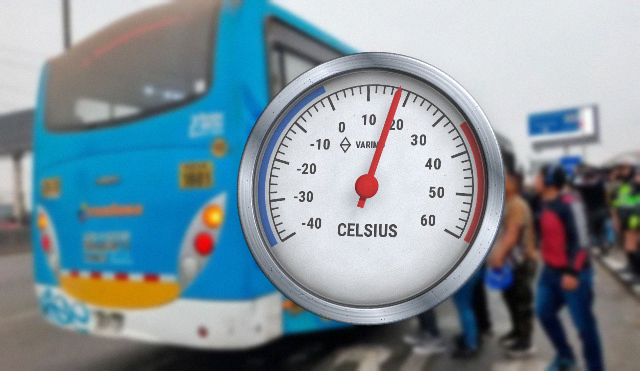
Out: °C 18
